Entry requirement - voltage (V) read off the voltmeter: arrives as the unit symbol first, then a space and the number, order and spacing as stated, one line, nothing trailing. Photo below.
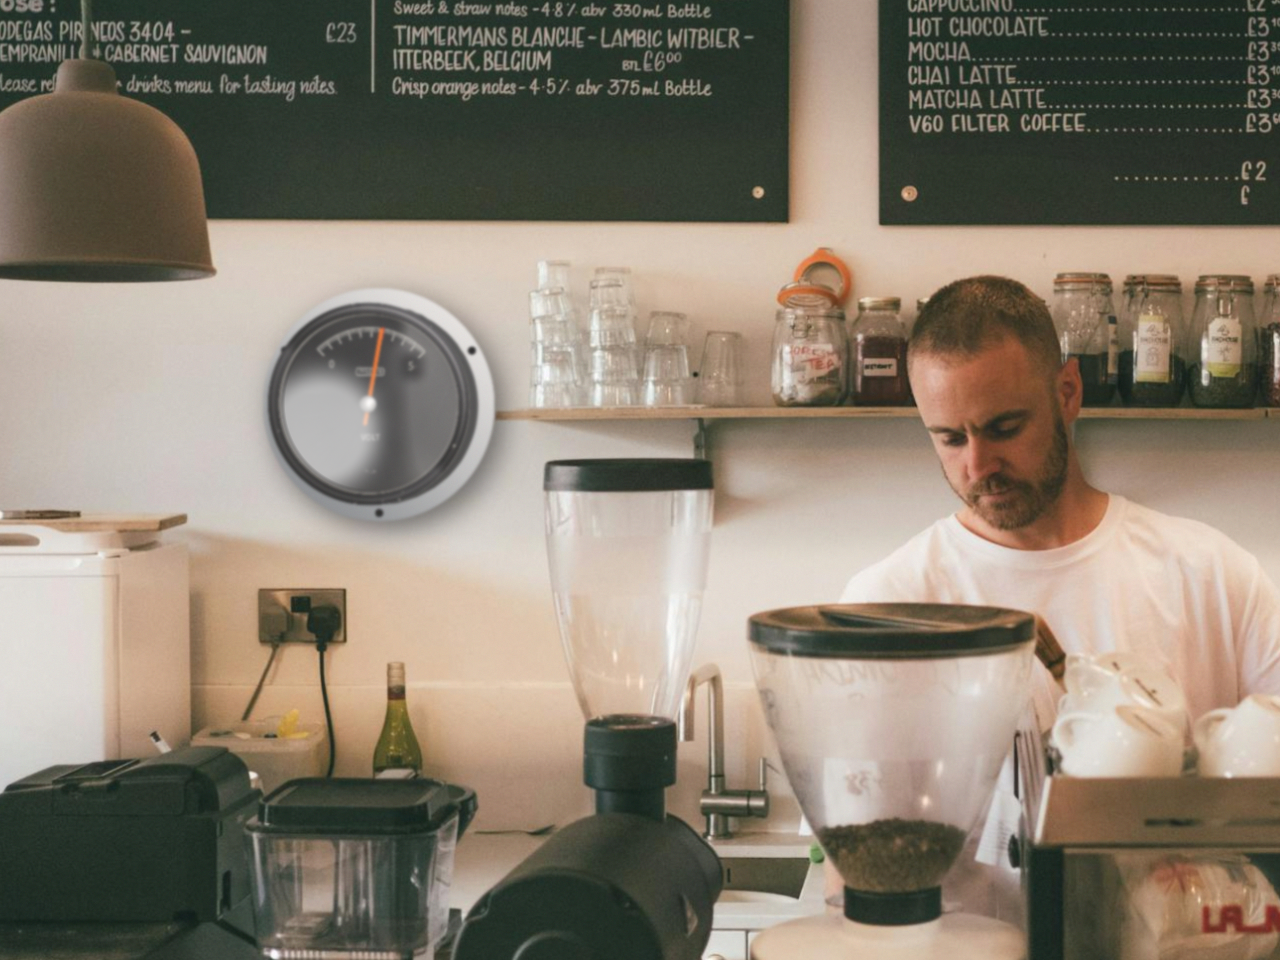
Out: V 3
